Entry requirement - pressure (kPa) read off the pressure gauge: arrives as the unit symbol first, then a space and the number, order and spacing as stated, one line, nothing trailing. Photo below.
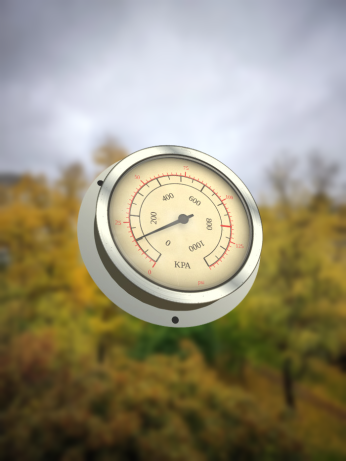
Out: kPa 100
